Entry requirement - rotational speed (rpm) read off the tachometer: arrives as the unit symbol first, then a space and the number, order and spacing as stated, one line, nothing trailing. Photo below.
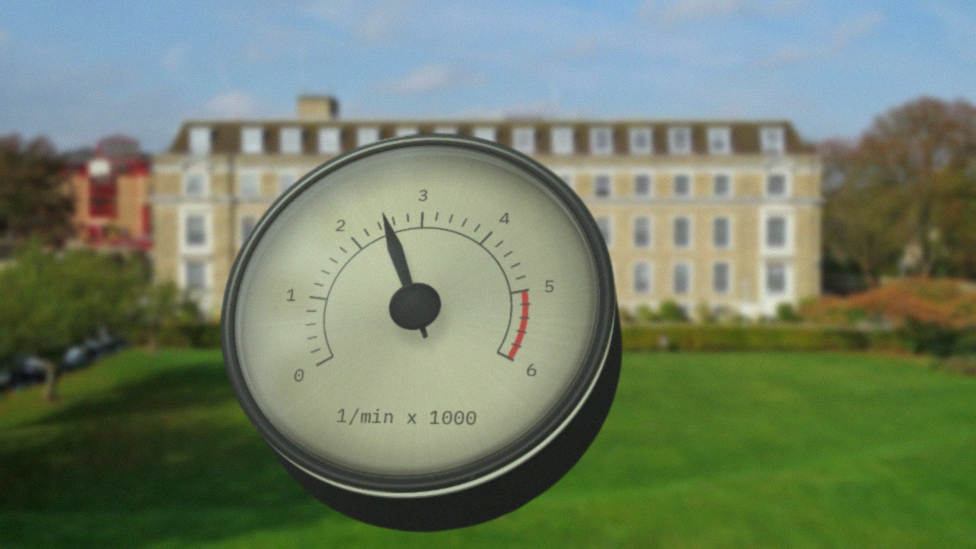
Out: rpm 2500
